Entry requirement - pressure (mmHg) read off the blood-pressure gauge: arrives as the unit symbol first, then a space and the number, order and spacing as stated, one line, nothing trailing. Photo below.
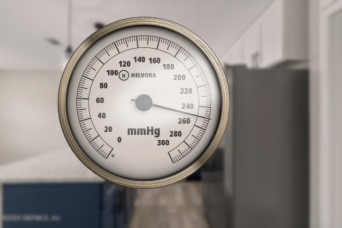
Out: mmHg 250
